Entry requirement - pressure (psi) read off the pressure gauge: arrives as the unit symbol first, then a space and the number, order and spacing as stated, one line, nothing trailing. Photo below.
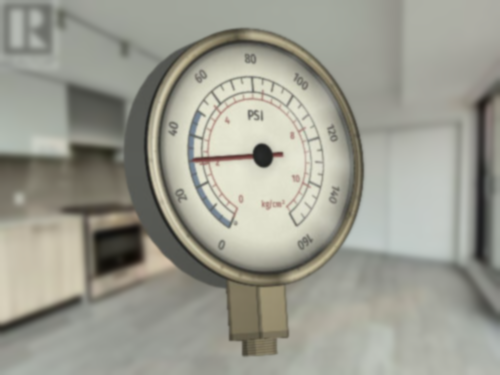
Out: psi 30
